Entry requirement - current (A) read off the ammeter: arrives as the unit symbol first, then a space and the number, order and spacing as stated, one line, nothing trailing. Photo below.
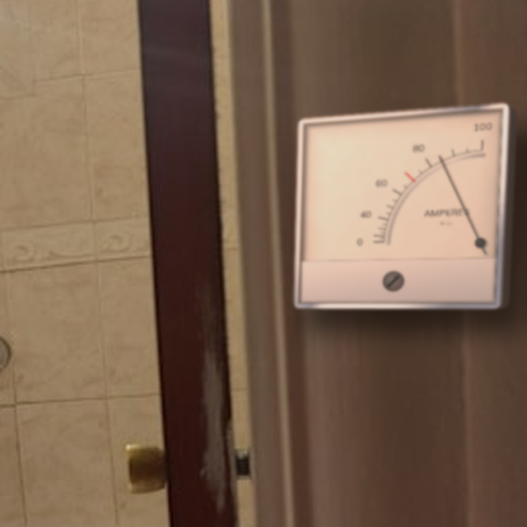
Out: A 85
